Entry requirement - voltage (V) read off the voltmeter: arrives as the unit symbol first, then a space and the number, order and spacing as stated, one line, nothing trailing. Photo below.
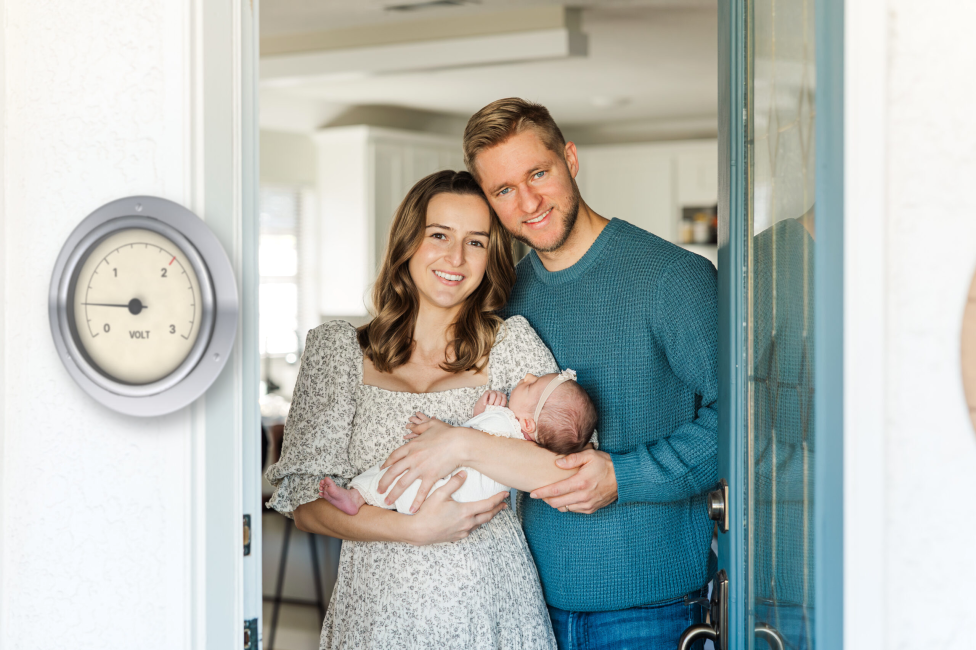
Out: V 0.4
